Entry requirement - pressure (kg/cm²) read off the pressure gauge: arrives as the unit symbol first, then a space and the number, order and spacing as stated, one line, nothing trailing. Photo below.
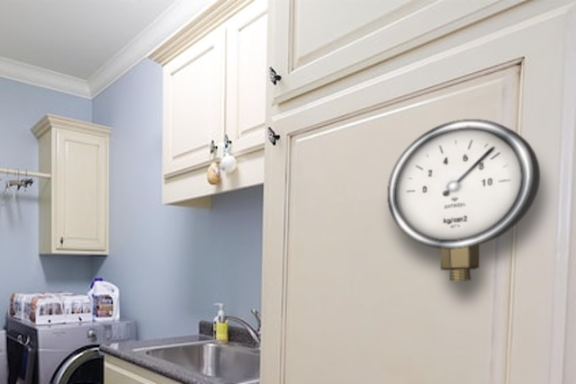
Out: kg/cm² 7.5
